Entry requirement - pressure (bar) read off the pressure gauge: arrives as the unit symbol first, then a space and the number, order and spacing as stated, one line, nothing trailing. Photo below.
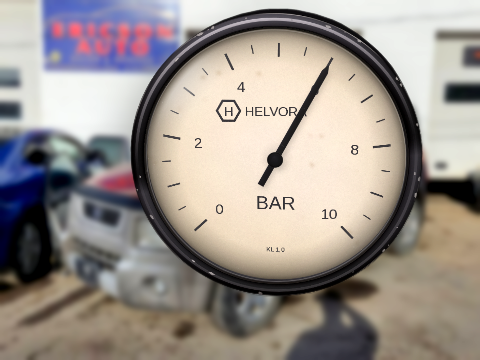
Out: bar 6
